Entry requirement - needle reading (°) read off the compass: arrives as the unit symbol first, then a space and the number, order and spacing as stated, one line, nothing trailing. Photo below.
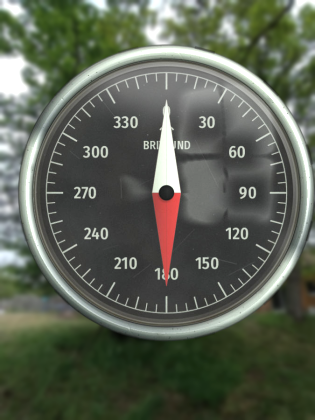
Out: ° 180
